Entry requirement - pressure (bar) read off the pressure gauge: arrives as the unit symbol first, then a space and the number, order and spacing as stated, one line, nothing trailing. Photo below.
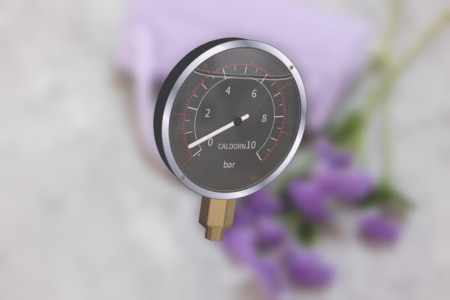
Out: bar 0.5
